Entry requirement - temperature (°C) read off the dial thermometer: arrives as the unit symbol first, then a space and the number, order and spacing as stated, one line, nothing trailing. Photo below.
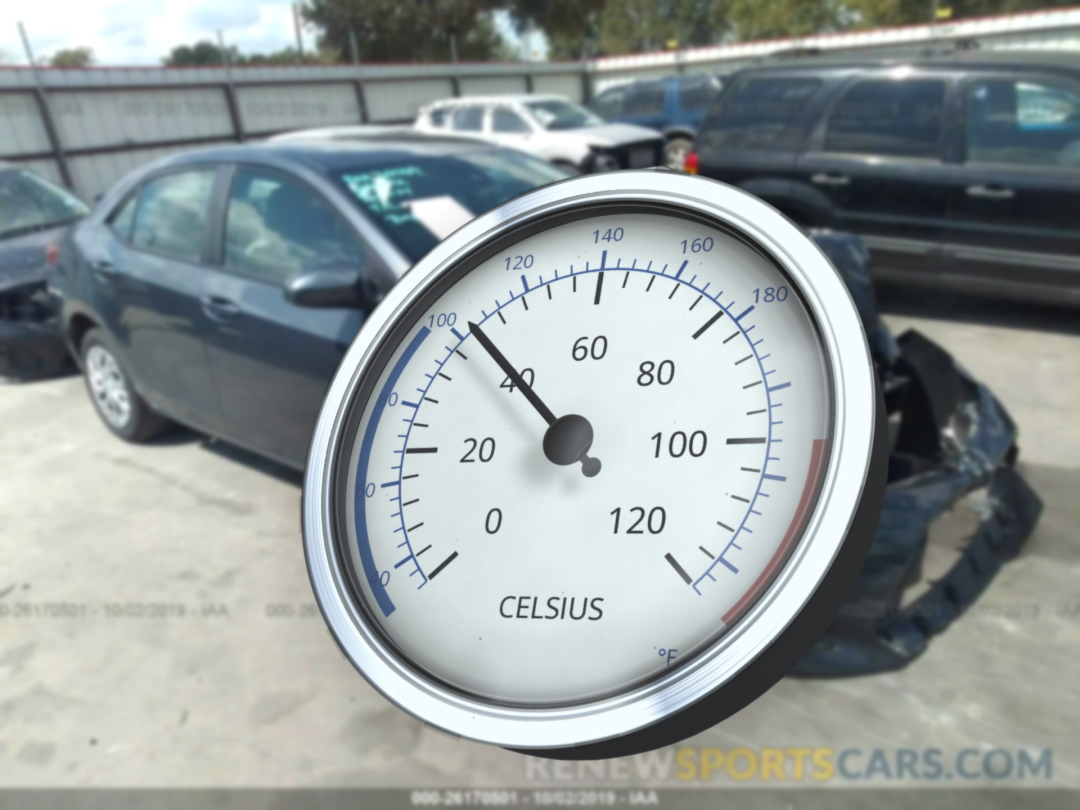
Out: °C 40
